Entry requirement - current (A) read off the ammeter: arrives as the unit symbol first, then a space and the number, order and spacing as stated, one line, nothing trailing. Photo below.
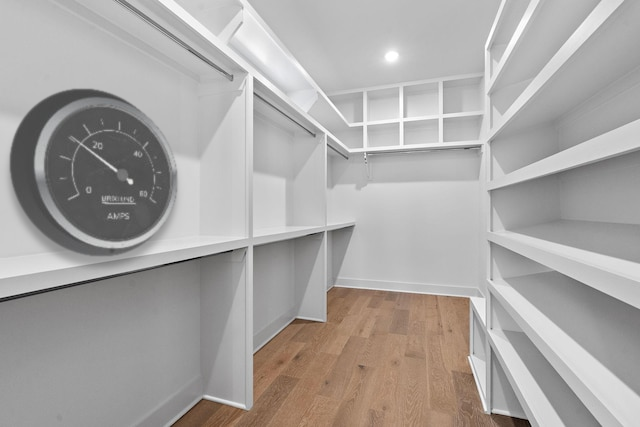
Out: A 15
